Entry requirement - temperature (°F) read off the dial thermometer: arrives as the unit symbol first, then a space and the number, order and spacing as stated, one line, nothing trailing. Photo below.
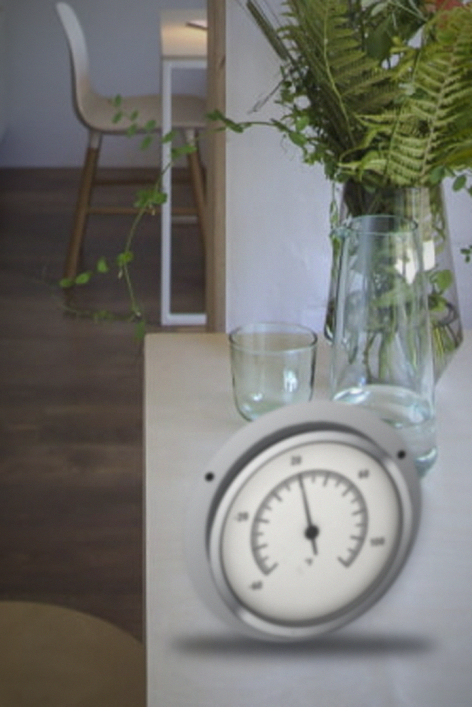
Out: °F 20
